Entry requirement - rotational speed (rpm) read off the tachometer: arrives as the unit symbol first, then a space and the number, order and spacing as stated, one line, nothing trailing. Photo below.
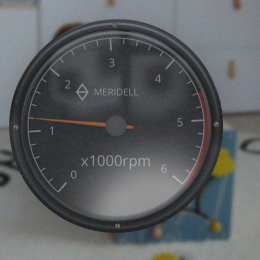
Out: rpm 1200
